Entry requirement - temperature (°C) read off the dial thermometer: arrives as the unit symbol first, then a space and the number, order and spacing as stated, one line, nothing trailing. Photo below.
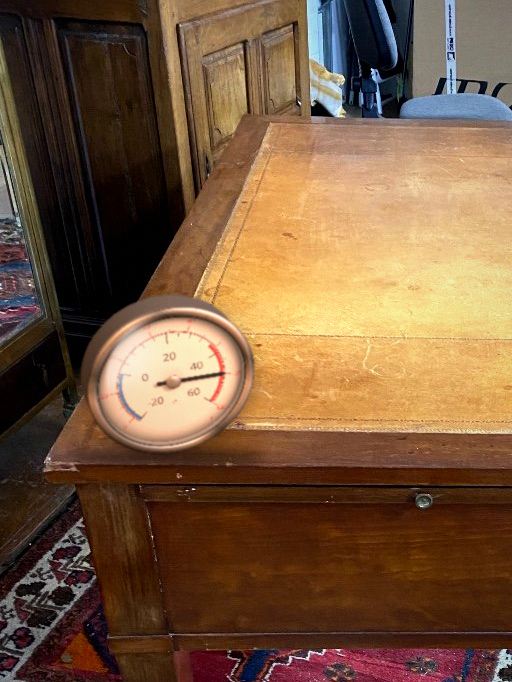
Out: °C 48
